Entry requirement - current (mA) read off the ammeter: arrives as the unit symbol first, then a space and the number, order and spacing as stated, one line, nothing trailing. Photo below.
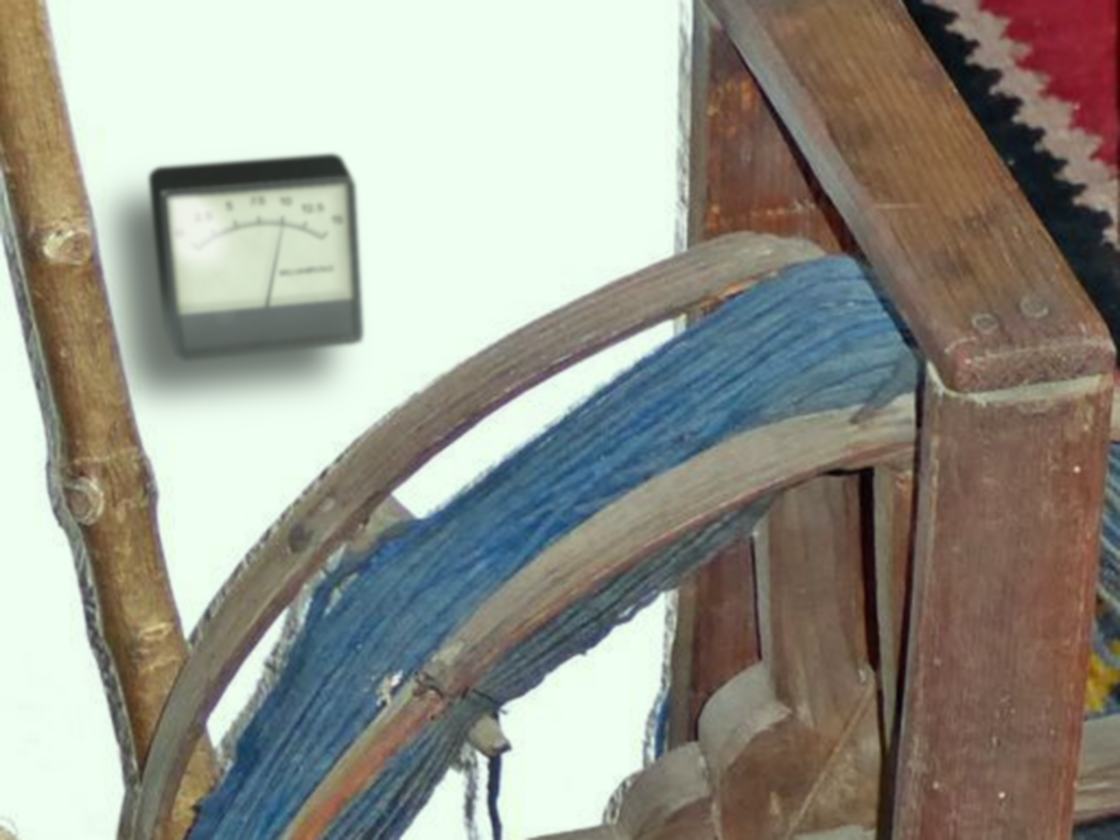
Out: mA 10
